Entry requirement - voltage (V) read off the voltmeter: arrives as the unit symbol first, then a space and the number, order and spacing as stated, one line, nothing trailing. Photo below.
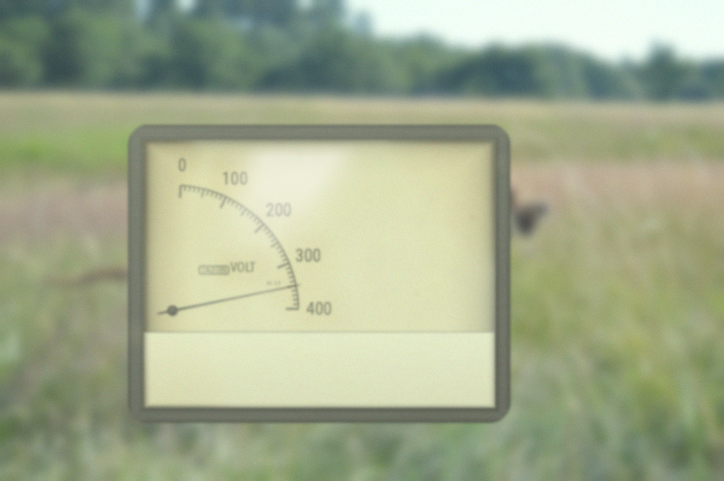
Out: V 350
